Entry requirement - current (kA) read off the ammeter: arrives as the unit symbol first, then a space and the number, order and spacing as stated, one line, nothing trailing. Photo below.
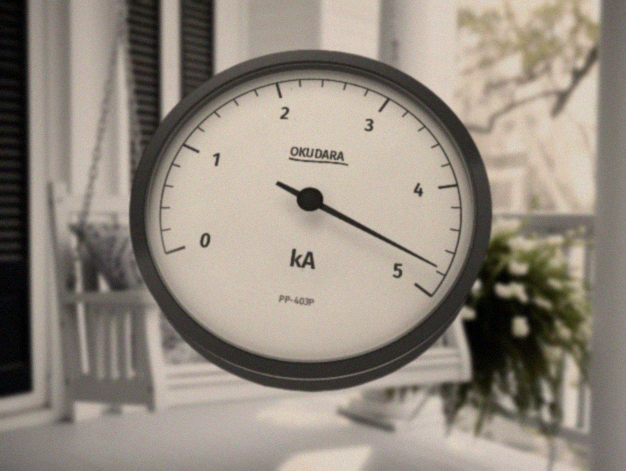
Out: kA 4.8
